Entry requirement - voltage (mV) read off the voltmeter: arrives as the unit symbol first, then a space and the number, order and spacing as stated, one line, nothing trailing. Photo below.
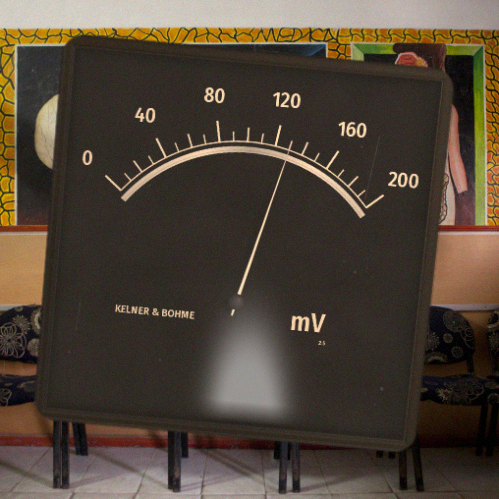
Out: mV 130
